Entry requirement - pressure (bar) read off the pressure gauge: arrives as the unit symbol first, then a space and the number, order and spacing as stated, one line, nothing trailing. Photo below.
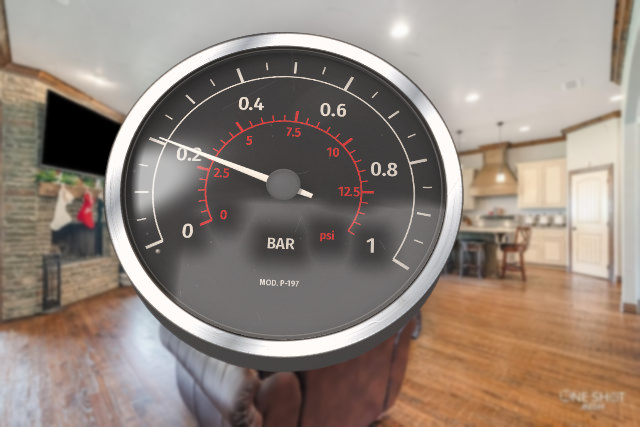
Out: bar 0.2
